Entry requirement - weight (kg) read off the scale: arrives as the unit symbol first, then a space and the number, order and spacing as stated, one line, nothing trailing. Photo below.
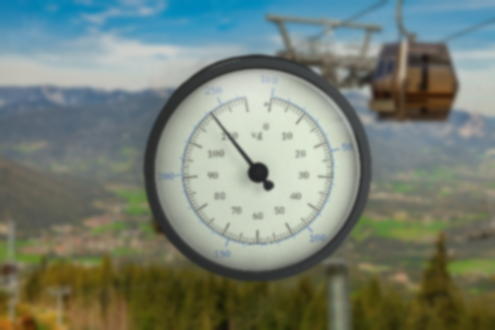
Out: kg 110
